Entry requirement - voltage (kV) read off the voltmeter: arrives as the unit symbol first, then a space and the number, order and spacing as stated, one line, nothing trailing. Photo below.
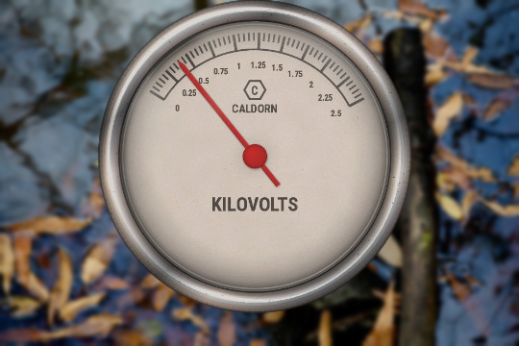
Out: kV 0.4
